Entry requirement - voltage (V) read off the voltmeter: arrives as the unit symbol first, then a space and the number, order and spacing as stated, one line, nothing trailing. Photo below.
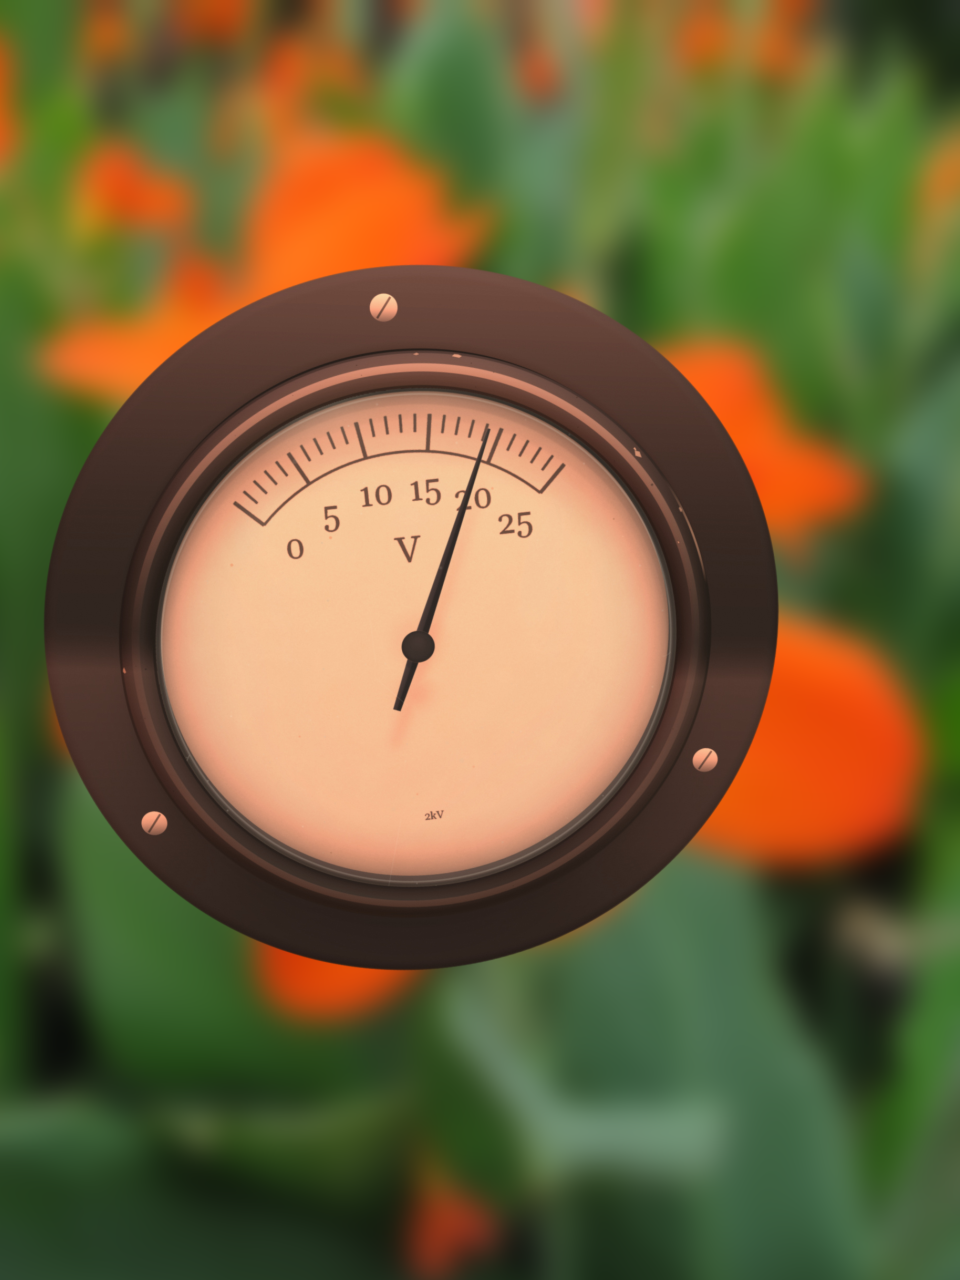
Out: V 19
